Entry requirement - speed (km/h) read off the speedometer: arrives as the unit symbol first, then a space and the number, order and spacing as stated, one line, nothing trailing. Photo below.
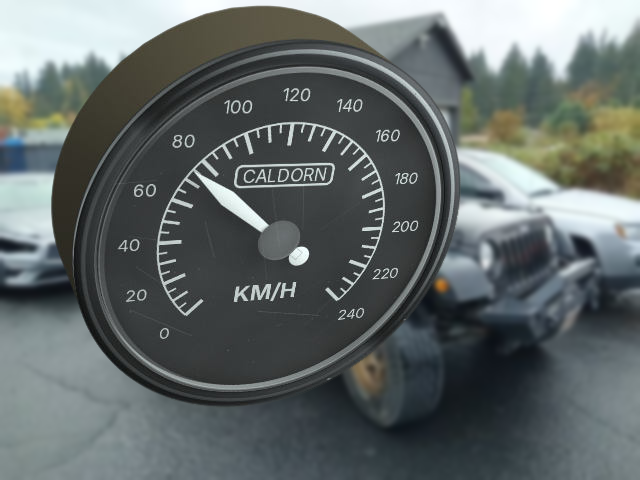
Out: km/h 75
